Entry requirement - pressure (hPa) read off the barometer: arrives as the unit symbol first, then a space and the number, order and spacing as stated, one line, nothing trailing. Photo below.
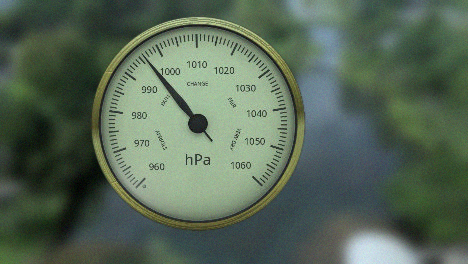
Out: hPa 996
